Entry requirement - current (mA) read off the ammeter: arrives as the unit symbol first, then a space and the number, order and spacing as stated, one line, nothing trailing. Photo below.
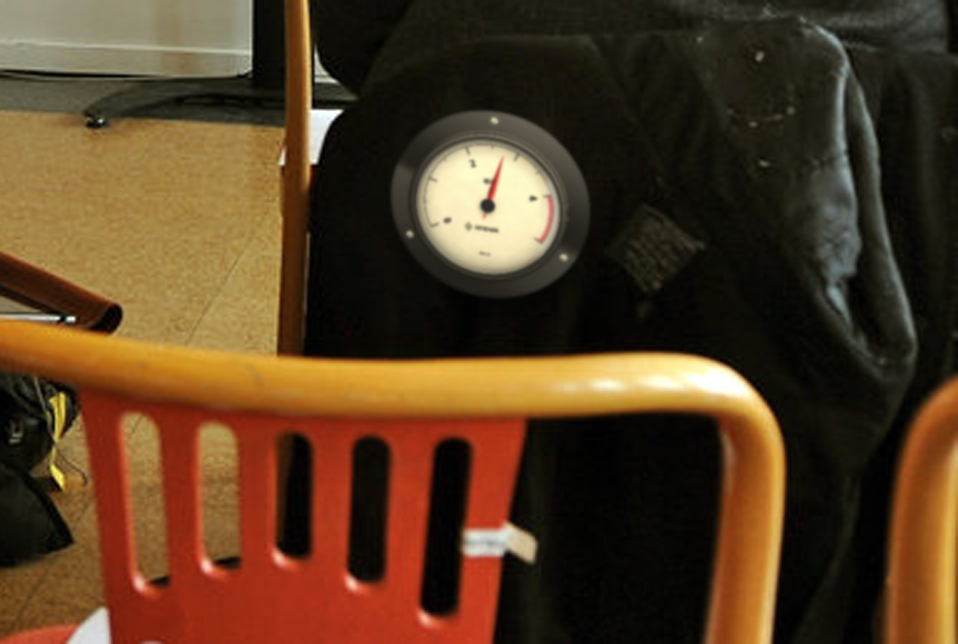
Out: mA 2.75
